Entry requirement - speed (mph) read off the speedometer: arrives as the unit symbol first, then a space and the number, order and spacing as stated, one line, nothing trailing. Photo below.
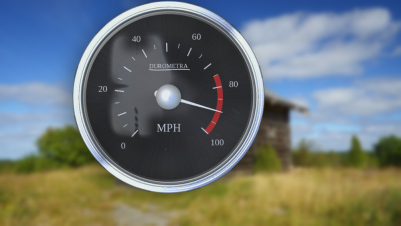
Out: mph 90
